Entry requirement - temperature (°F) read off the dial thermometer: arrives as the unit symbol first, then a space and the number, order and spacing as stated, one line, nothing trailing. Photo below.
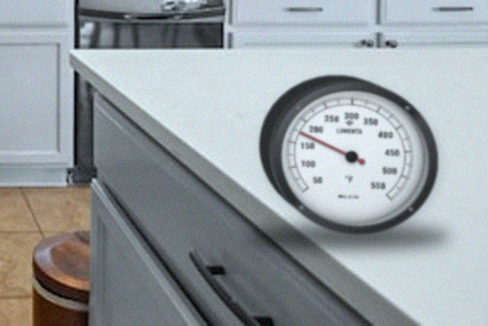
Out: °F 175
